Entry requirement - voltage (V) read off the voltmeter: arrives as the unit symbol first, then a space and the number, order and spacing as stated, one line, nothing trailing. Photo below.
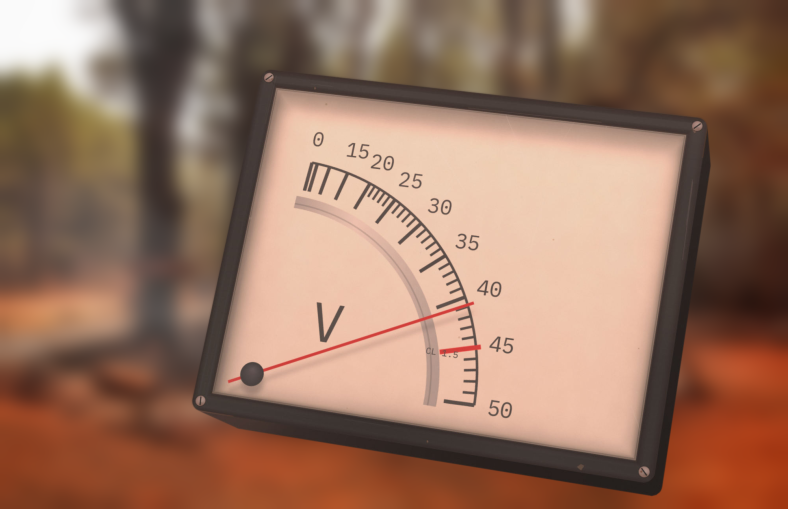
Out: V 41
